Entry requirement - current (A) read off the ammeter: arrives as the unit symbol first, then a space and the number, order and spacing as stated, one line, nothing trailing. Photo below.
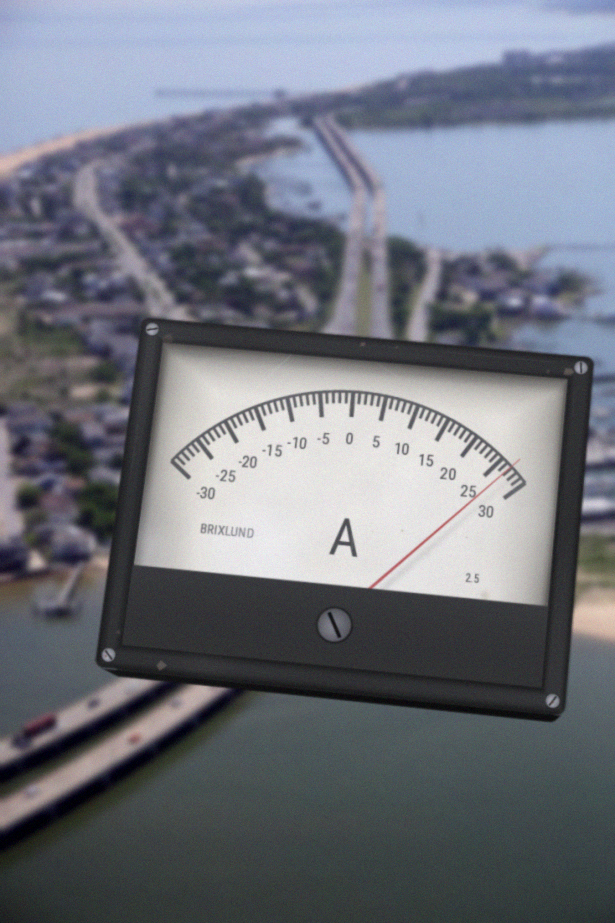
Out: A 27
